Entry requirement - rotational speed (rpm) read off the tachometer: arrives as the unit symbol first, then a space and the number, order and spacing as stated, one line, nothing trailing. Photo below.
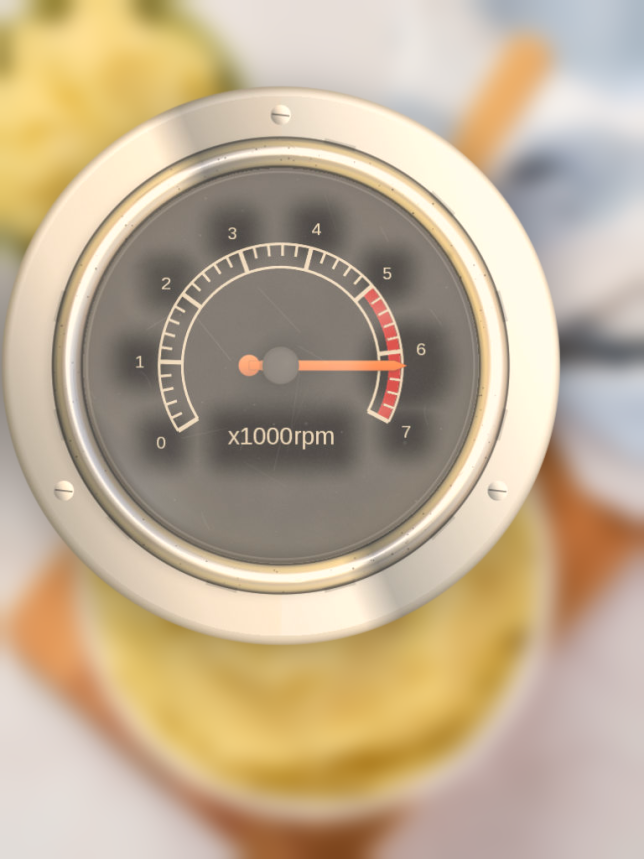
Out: rpm 6200
